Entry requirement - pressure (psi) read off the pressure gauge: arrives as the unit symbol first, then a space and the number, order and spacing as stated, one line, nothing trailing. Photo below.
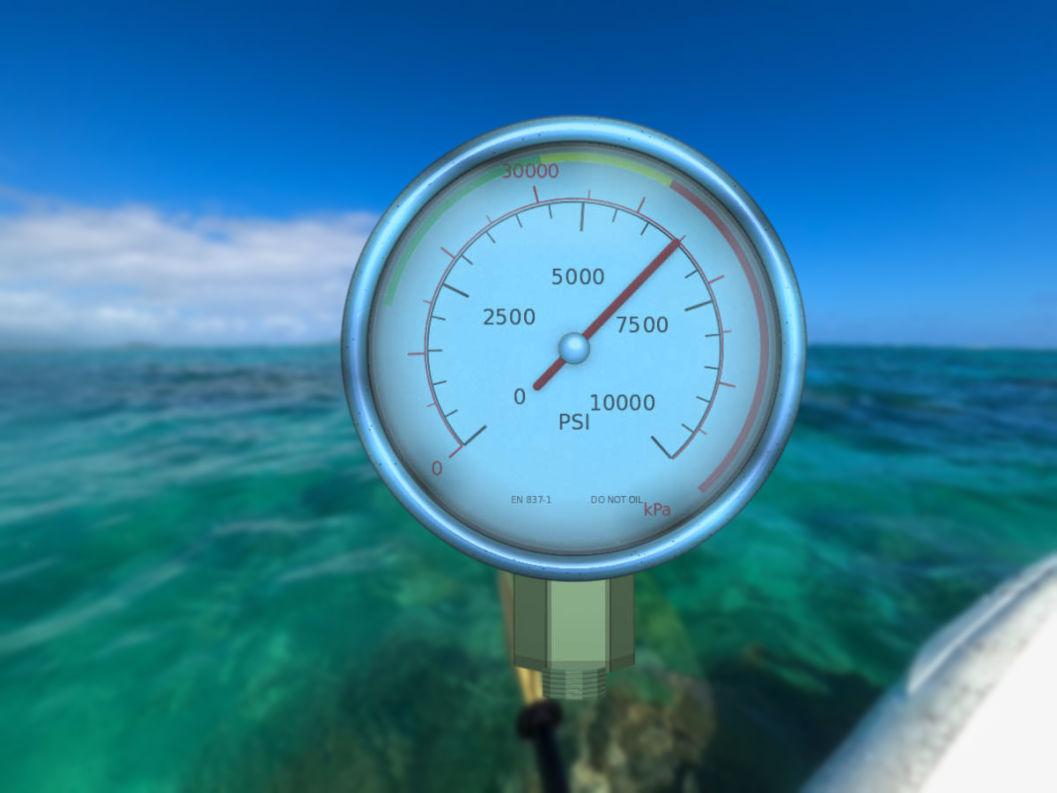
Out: psi 6500
